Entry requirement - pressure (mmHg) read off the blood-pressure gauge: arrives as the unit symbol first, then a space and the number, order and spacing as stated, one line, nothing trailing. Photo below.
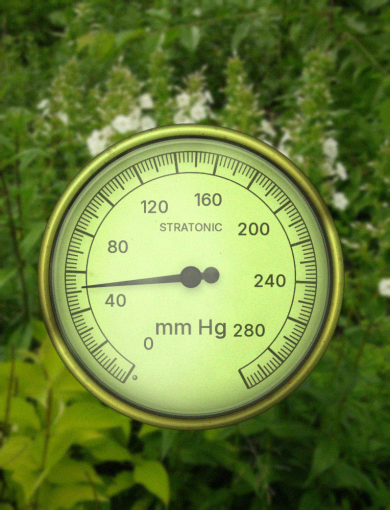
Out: mmHg 52
